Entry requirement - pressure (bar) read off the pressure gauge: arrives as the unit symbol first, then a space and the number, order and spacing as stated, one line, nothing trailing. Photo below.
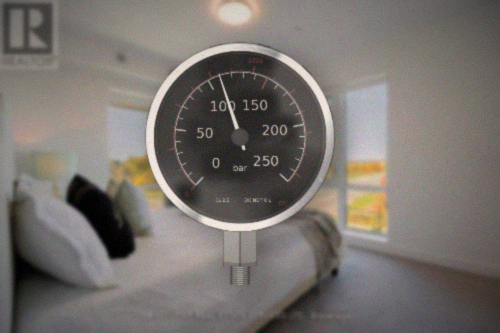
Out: bar 110
